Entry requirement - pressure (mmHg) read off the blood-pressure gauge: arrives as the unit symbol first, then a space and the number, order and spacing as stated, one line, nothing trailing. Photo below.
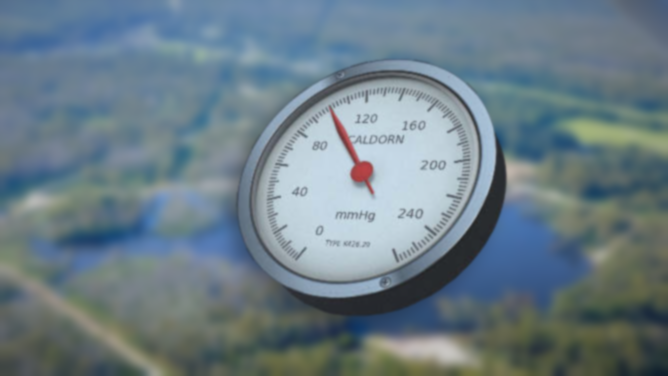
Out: mmHg 100
